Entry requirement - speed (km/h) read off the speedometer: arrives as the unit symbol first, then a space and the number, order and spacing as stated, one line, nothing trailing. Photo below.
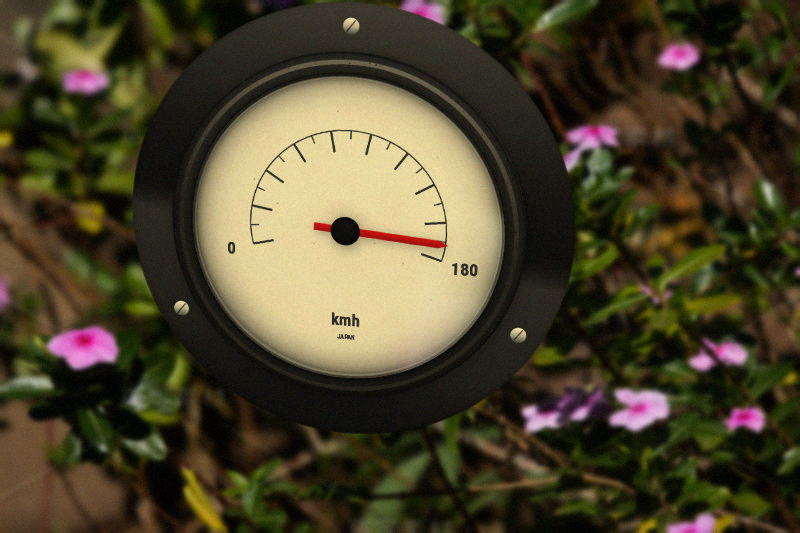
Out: km/h 170
